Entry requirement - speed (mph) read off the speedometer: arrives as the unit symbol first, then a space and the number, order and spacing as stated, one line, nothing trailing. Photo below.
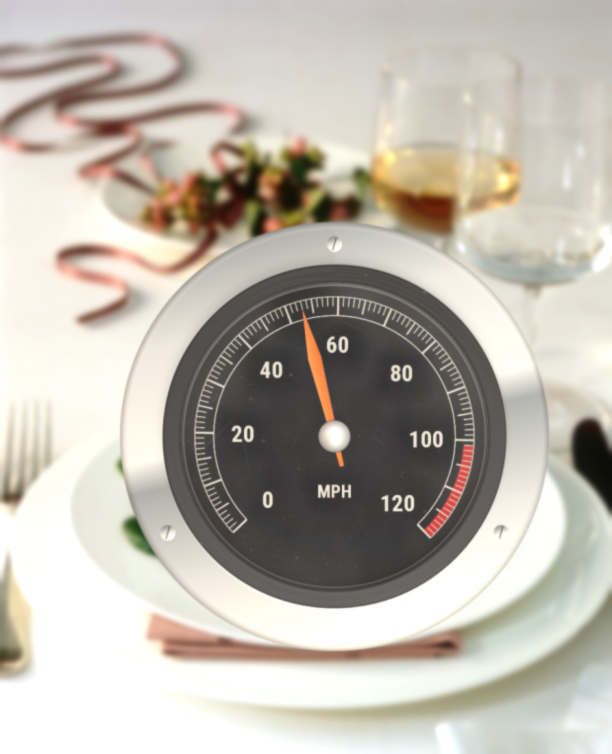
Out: mph 53
